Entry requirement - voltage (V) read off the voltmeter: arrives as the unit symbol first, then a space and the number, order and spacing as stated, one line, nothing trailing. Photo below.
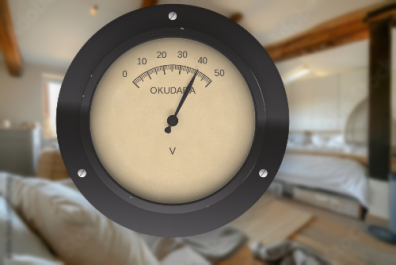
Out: V 40
